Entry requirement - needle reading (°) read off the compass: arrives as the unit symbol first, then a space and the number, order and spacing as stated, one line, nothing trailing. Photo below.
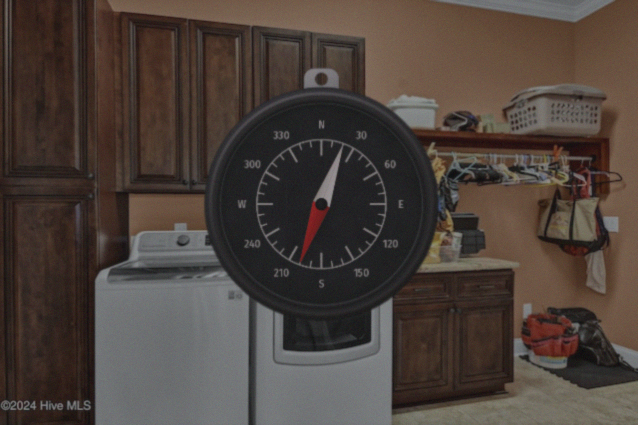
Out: ° 200
